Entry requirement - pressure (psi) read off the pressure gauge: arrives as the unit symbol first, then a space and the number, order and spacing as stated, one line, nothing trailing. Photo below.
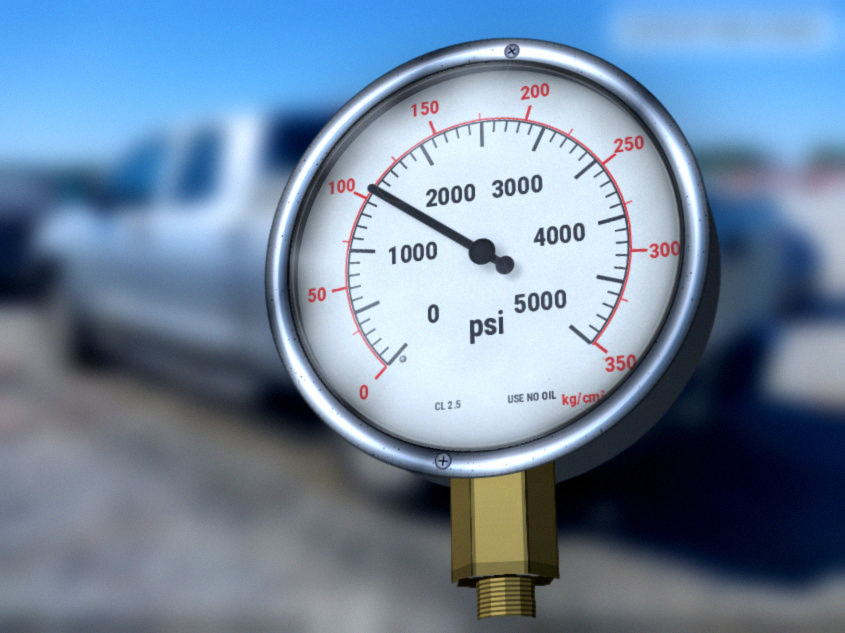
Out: psi 1500
